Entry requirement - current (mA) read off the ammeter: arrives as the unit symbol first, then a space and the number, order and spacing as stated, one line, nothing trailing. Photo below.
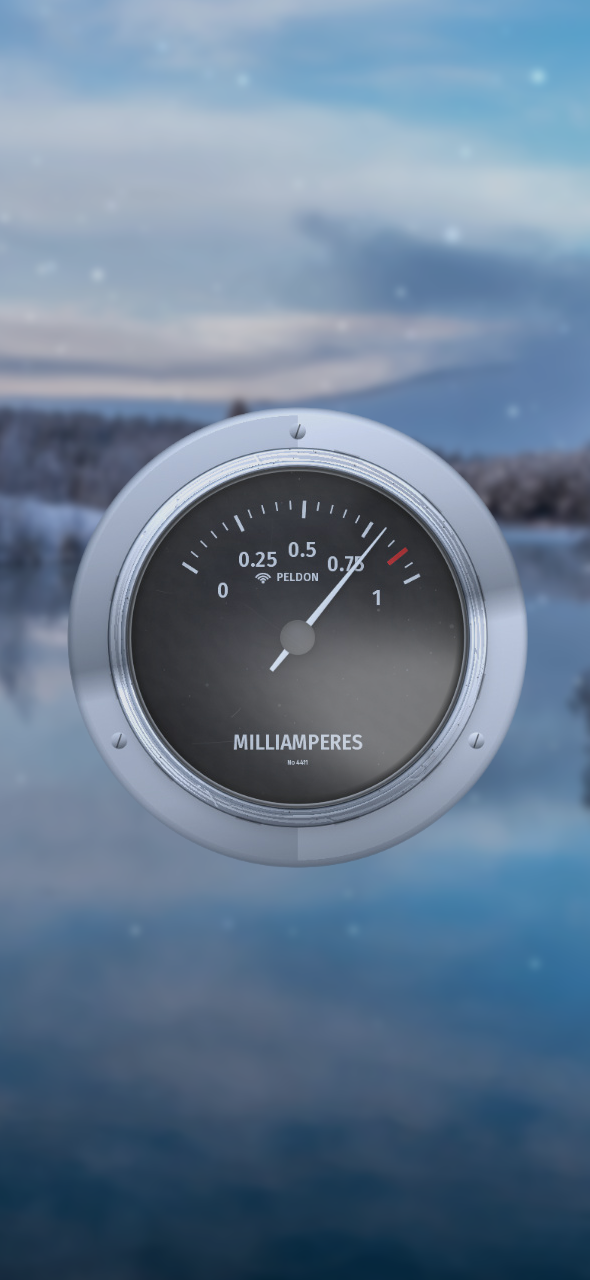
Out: mA 0.8
